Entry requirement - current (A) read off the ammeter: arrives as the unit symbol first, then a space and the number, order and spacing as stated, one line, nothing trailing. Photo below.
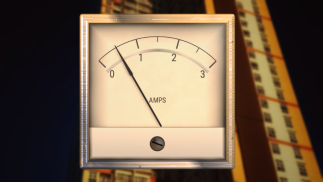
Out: A 0.5
